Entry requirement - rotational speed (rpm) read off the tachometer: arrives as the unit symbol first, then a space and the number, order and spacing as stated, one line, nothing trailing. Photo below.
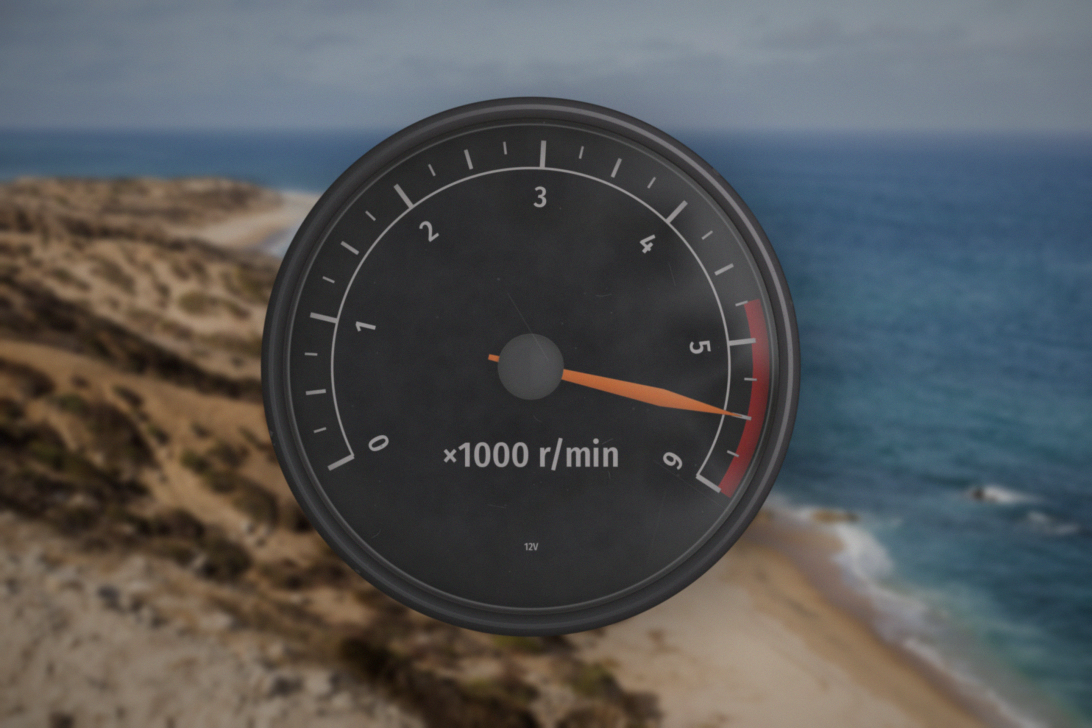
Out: rpm 5500
